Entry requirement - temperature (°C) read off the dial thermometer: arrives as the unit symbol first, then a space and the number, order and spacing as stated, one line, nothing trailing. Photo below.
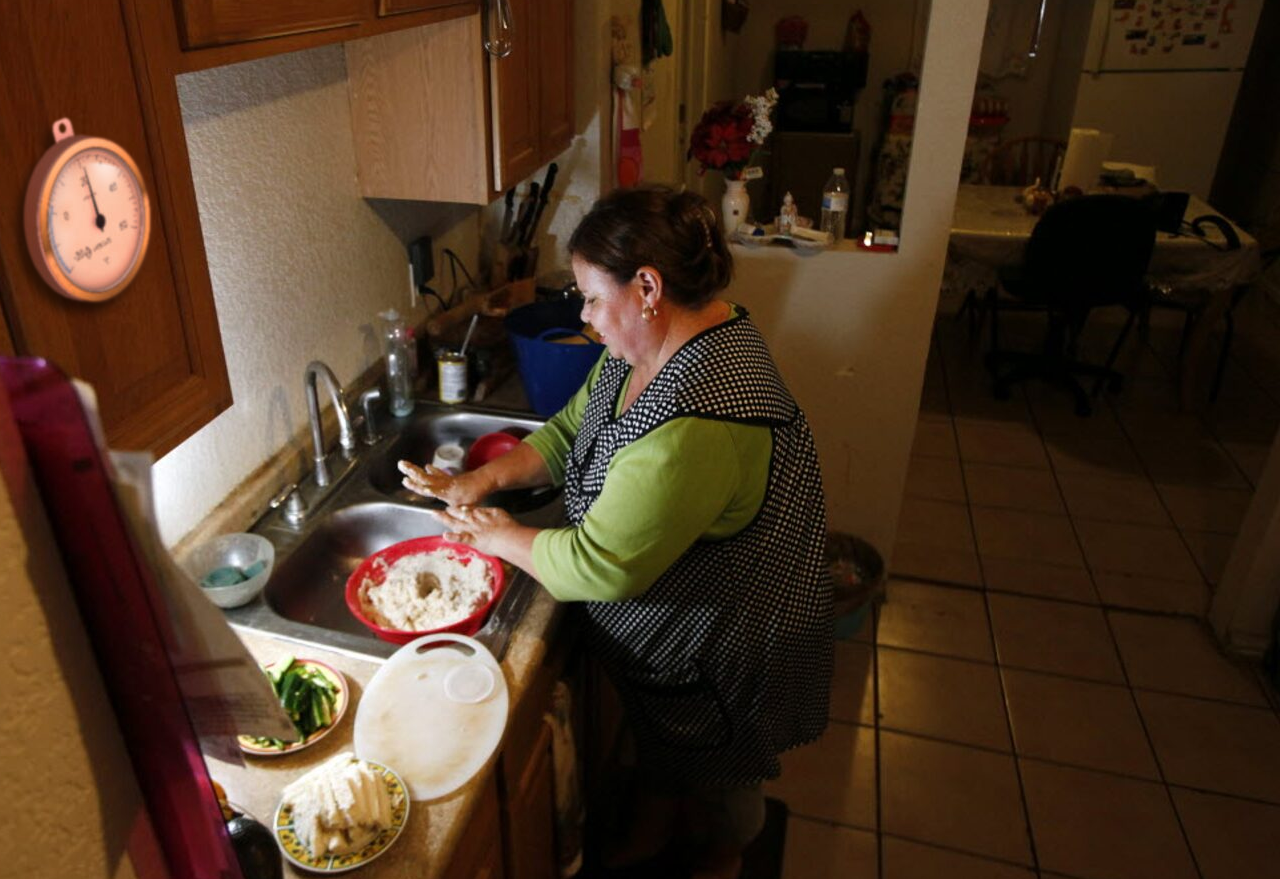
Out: °C 20
